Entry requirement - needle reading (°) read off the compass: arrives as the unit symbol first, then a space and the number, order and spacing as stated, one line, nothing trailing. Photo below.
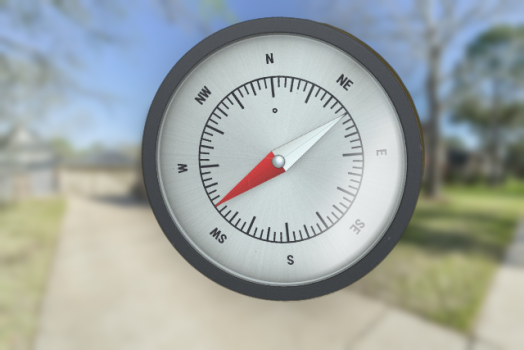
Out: ° 240
